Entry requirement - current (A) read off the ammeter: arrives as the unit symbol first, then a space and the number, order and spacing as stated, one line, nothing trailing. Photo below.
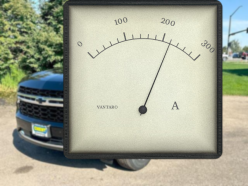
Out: A 220
